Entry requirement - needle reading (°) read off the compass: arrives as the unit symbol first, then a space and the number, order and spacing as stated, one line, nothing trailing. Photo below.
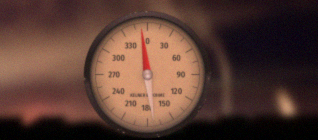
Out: ° 352.5
